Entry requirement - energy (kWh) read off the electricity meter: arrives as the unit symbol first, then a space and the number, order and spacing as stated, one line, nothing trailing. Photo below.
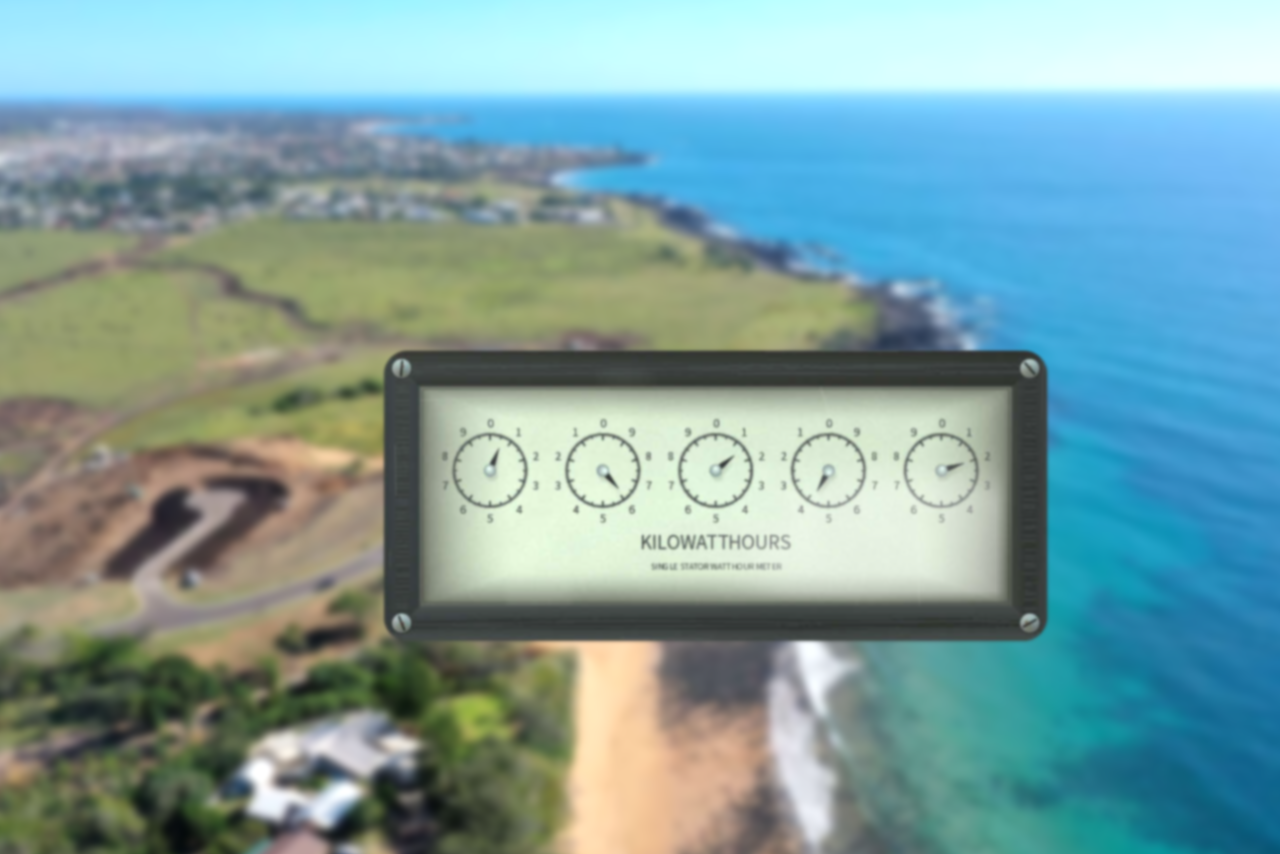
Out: kWh 6142
